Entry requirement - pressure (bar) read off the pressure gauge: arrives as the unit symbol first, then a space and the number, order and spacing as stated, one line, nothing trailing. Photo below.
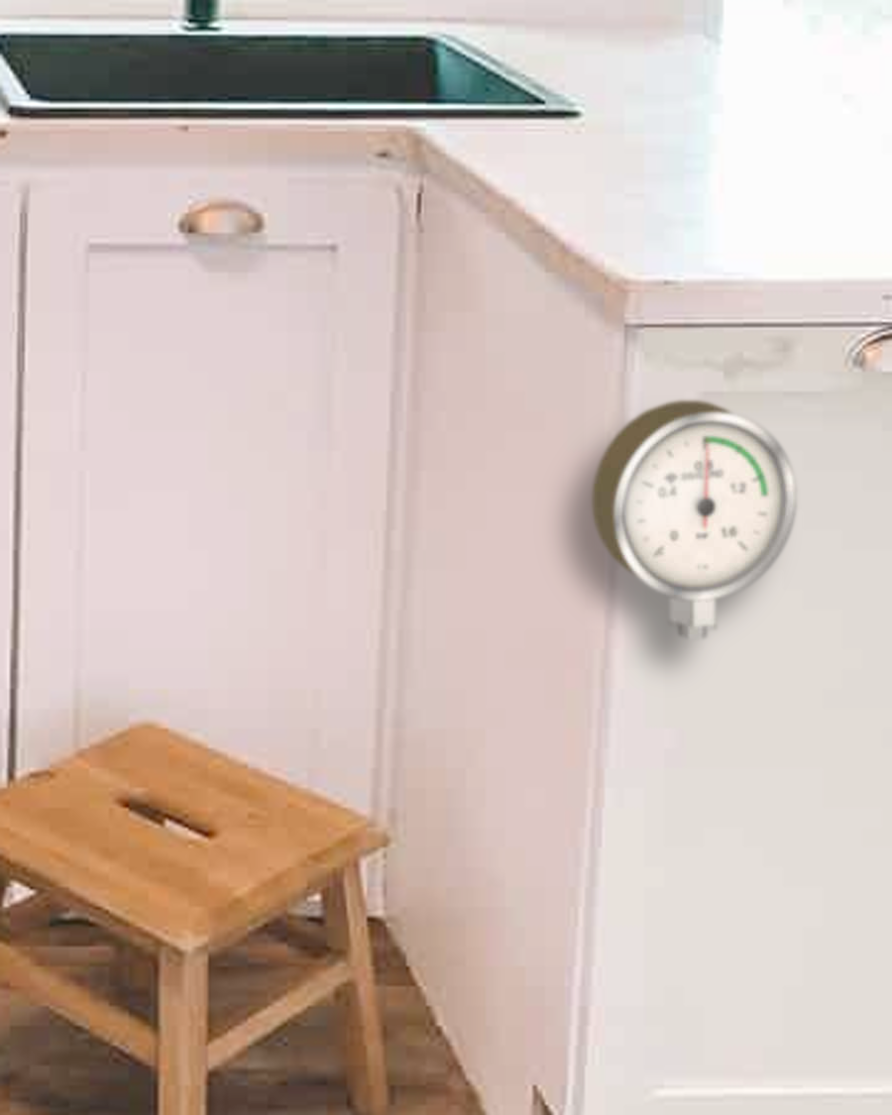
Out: bar 0.8
